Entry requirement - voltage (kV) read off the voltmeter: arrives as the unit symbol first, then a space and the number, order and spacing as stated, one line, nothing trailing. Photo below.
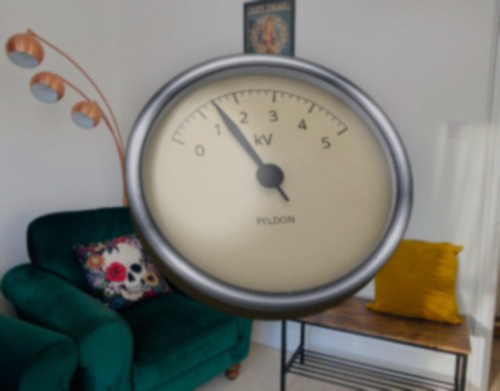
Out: kV 1.4
